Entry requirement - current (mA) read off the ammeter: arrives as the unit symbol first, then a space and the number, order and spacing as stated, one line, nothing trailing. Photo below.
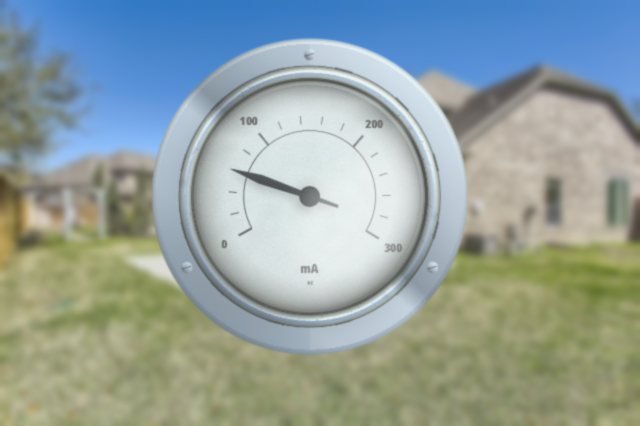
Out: mA 60
